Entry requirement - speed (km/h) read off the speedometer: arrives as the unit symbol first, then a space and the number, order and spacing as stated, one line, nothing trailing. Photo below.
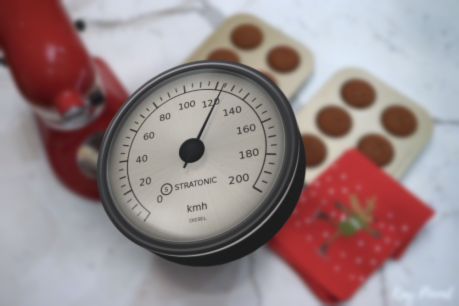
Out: km/h 125
